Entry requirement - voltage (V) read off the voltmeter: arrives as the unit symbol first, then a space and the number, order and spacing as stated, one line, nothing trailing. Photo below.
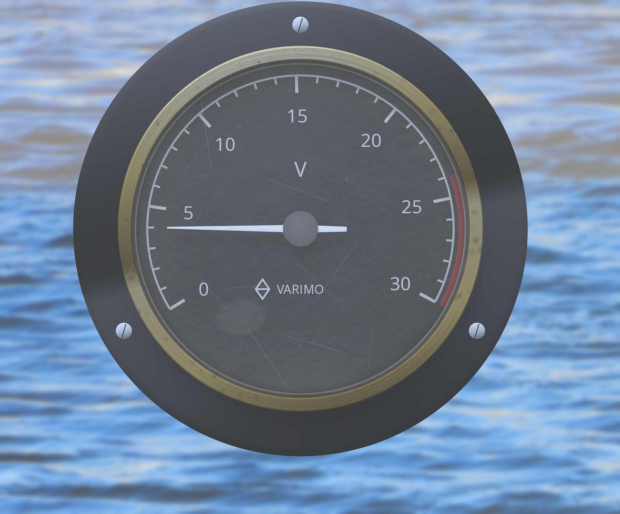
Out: V 4
